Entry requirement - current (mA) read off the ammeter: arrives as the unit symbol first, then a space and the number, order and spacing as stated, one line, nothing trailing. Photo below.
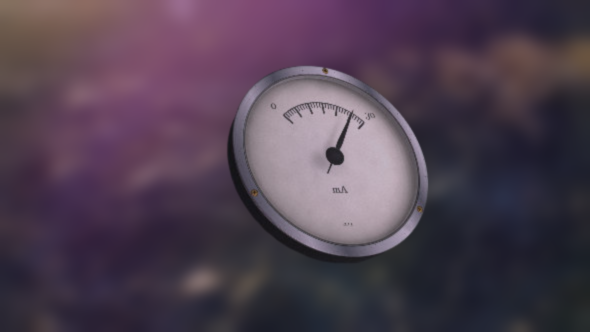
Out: mA 25
